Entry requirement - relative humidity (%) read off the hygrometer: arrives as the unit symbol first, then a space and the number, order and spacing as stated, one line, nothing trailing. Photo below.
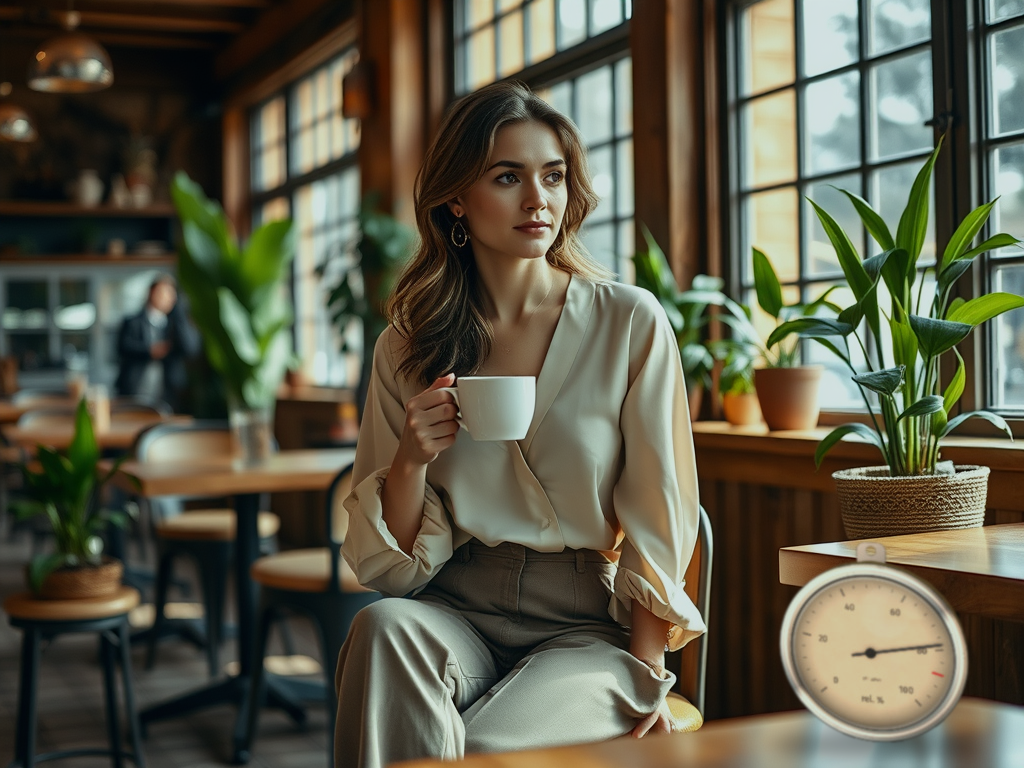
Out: % 78
